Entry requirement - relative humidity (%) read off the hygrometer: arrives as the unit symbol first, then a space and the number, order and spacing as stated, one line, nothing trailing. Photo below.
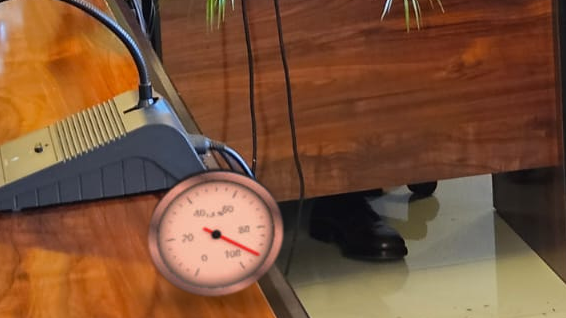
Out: % 92
